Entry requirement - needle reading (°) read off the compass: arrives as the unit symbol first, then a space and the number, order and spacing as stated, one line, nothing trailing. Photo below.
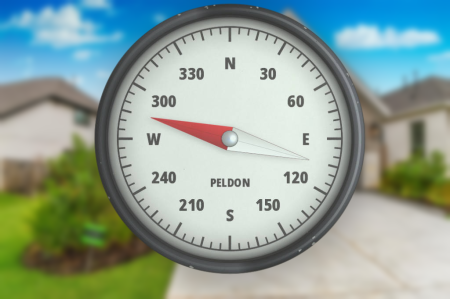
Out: ° 285
